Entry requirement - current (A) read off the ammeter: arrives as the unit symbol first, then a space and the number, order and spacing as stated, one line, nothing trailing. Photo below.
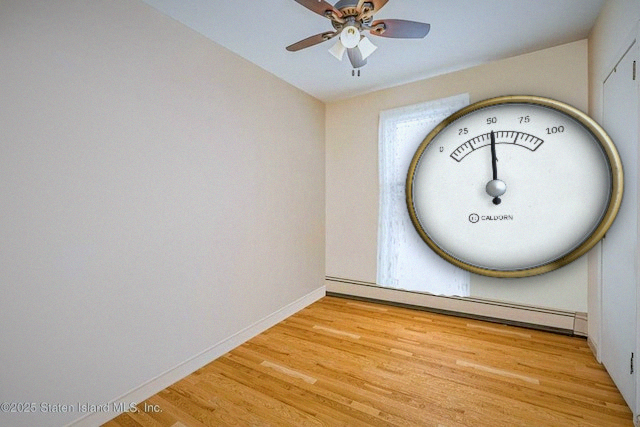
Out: A 50
